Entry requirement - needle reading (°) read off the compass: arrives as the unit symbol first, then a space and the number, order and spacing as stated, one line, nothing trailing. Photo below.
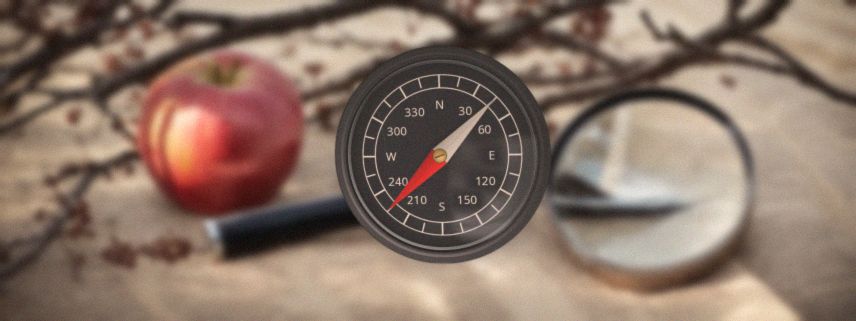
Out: ° 225
